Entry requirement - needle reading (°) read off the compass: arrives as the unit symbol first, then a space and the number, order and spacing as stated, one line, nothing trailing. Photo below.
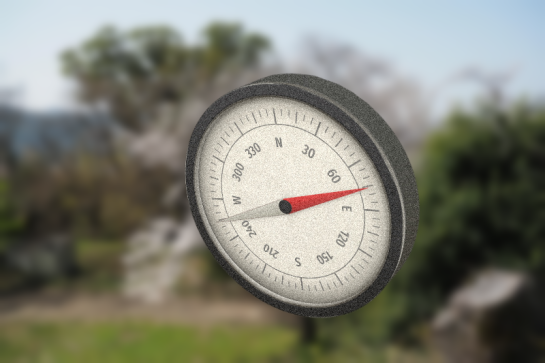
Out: ° 75
